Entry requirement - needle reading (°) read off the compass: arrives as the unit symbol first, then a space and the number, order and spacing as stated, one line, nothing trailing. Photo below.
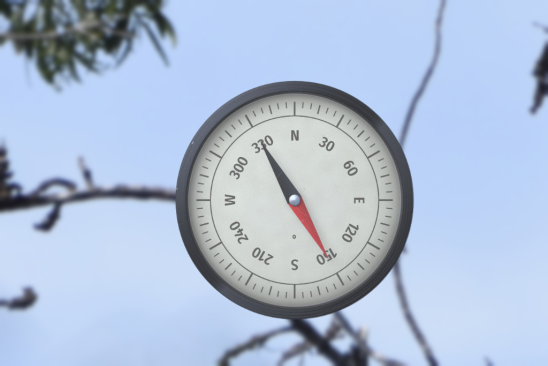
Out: ° 150
